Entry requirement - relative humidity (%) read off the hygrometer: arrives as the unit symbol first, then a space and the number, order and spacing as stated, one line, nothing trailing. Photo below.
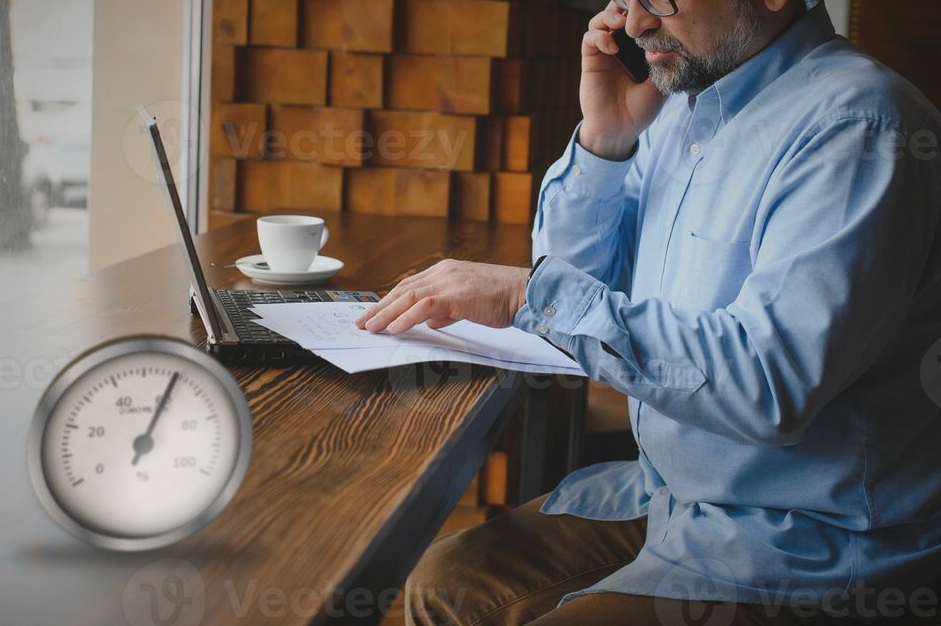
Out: % 60
